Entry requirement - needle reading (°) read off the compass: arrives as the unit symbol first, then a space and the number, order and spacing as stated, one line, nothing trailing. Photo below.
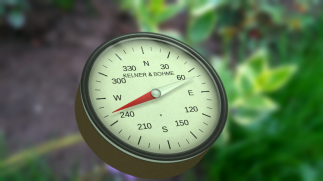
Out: ° 250
